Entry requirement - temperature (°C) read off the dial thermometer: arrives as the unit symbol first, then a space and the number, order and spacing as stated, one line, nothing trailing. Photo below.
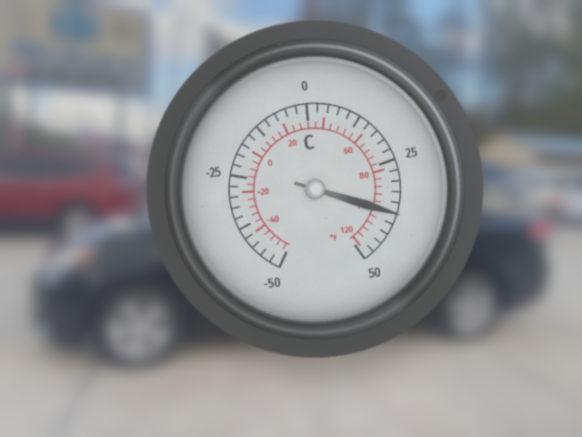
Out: °C 37.5
